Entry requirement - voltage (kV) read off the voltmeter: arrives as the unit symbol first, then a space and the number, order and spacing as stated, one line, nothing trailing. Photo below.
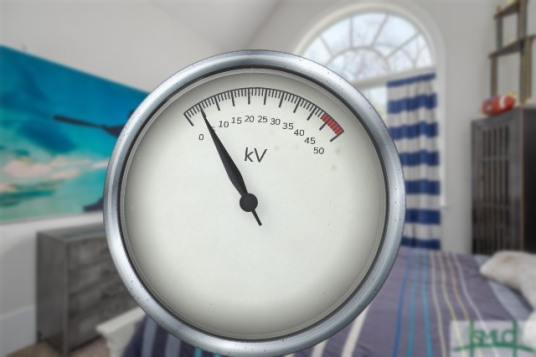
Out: kV 5
